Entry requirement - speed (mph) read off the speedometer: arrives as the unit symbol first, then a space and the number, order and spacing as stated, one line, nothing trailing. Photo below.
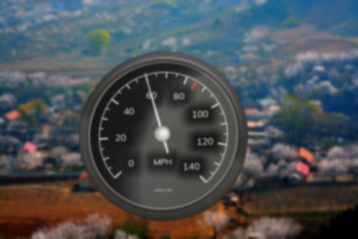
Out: mph 60
